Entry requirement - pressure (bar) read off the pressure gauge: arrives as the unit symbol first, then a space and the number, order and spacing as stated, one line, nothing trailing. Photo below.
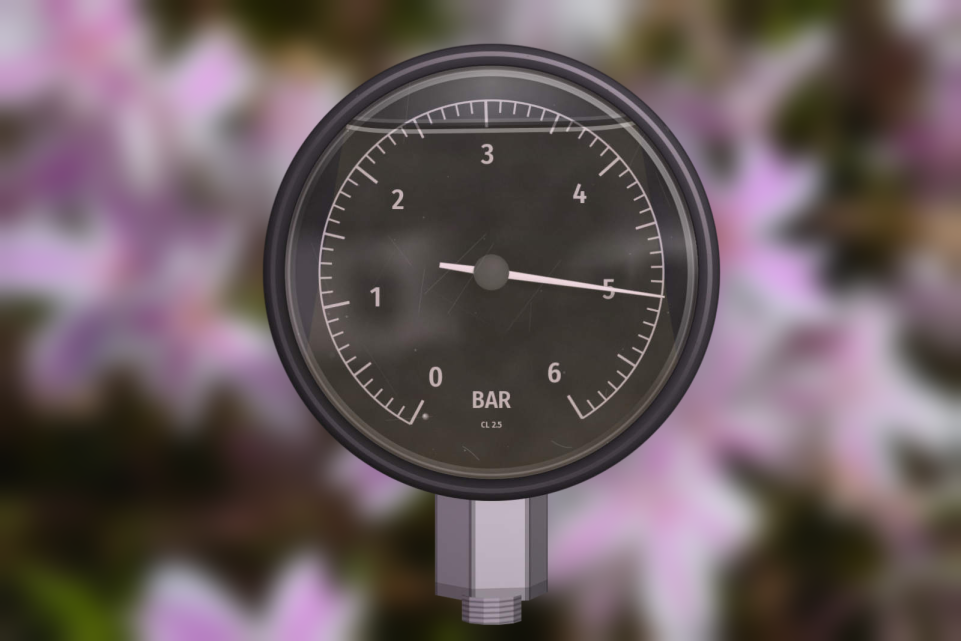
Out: bar 5
